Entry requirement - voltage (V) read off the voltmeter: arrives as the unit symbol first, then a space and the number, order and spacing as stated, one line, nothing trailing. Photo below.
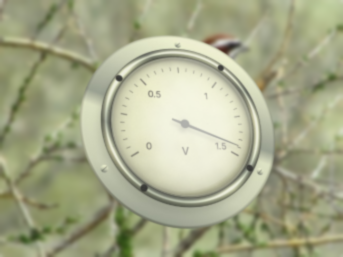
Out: V 1.45
